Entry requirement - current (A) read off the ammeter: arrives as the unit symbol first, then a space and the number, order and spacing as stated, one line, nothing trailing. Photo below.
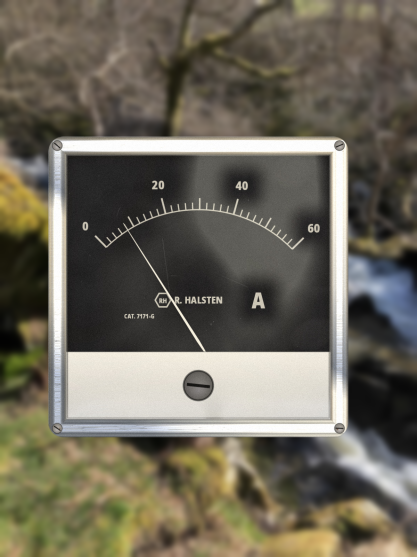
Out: A 8
